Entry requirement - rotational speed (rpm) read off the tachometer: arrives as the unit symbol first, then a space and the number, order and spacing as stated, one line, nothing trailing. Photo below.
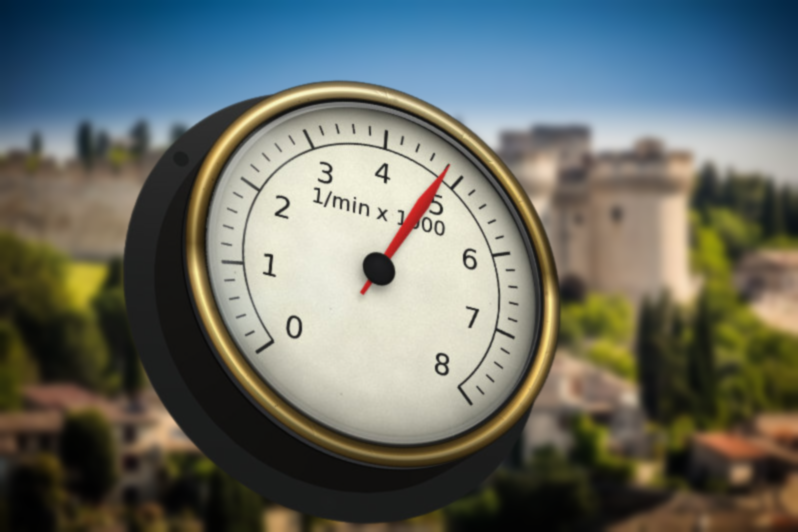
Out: rpm 4800
